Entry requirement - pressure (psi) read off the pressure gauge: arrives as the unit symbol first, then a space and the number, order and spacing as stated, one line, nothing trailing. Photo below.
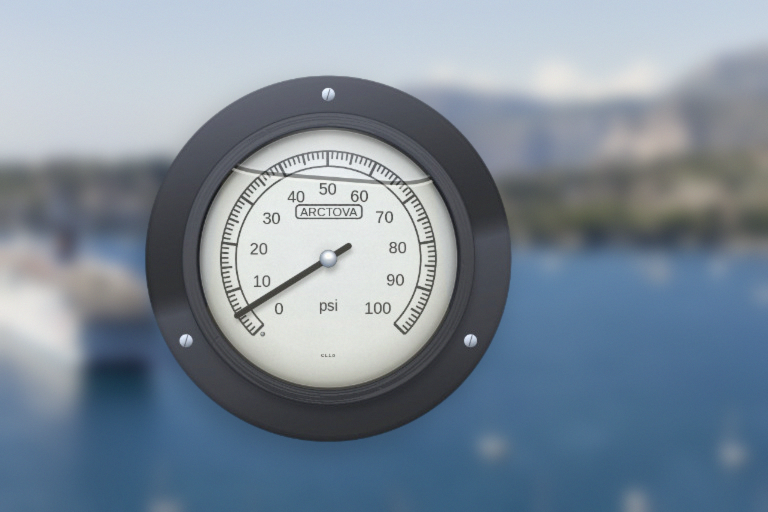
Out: psi 5
